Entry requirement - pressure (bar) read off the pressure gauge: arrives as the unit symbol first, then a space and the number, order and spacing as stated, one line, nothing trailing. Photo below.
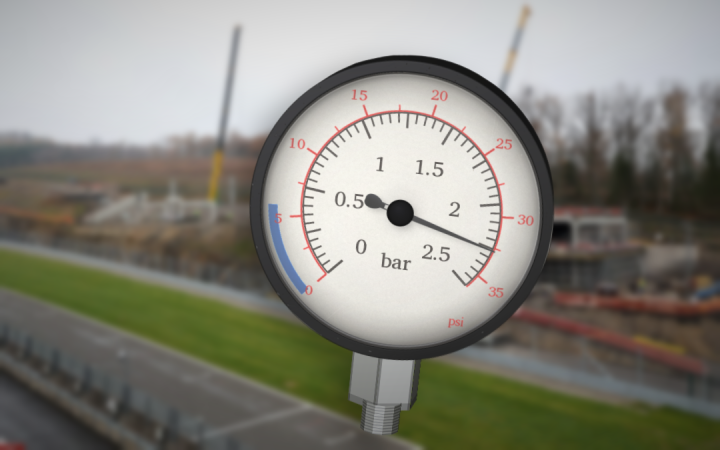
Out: bar 2.25
